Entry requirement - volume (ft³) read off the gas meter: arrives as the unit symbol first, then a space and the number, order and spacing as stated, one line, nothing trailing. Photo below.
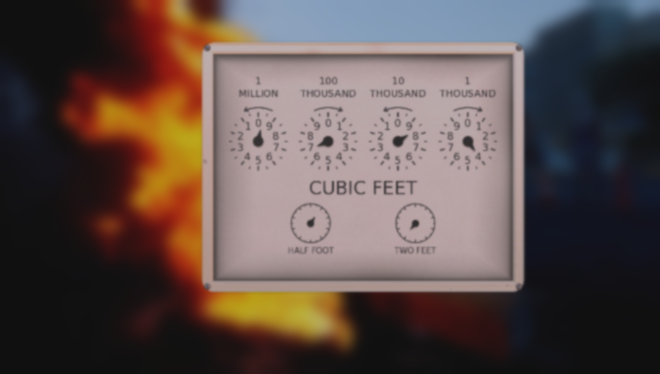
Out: ft³ 968400
